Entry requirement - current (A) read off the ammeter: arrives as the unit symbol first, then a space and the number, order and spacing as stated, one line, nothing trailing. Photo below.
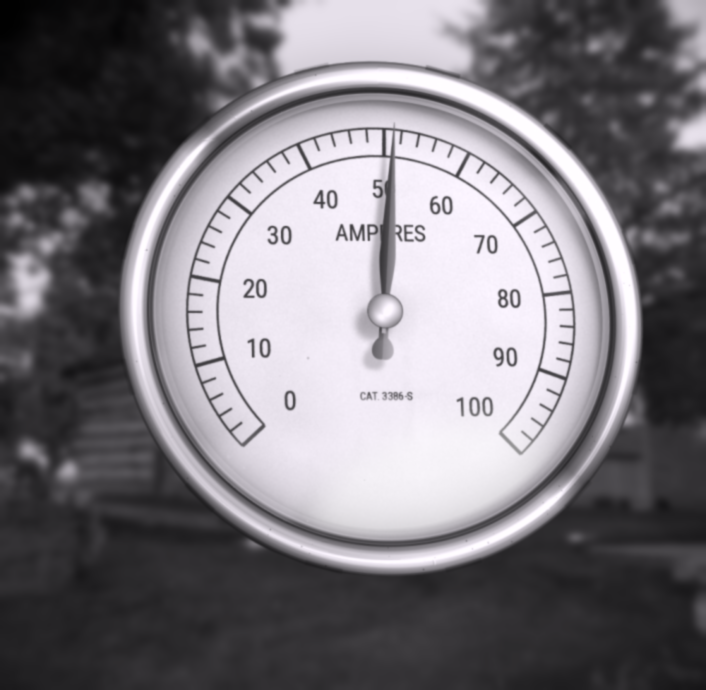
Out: A 51
